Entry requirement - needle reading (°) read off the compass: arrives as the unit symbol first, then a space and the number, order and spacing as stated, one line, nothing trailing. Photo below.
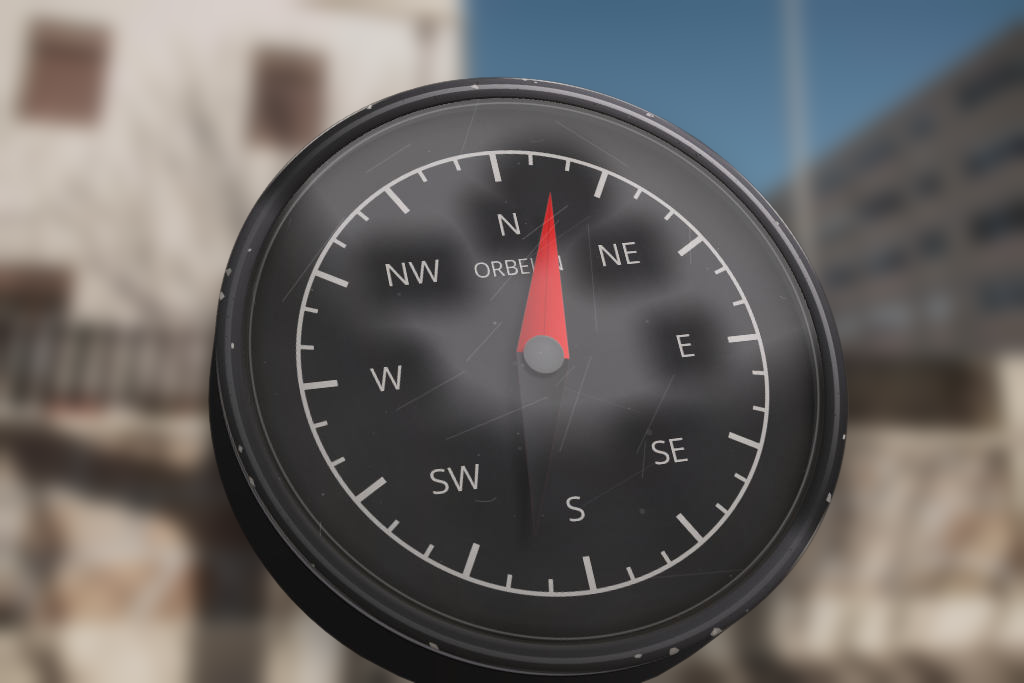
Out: ° 15
